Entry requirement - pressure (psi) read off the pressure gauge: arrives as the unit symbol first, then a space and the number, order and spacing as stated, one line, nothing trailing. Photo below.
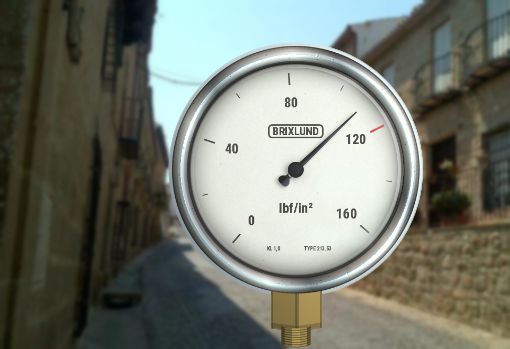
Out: psi 110
